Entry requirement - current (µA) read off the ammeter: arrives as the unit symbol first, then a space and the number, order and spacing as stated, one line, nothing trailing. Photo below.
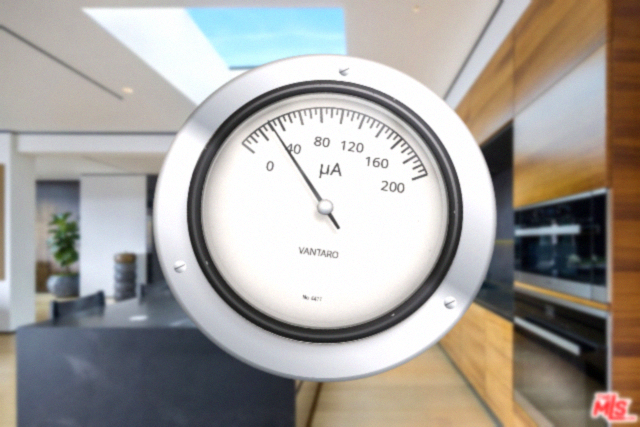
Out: µA 30
